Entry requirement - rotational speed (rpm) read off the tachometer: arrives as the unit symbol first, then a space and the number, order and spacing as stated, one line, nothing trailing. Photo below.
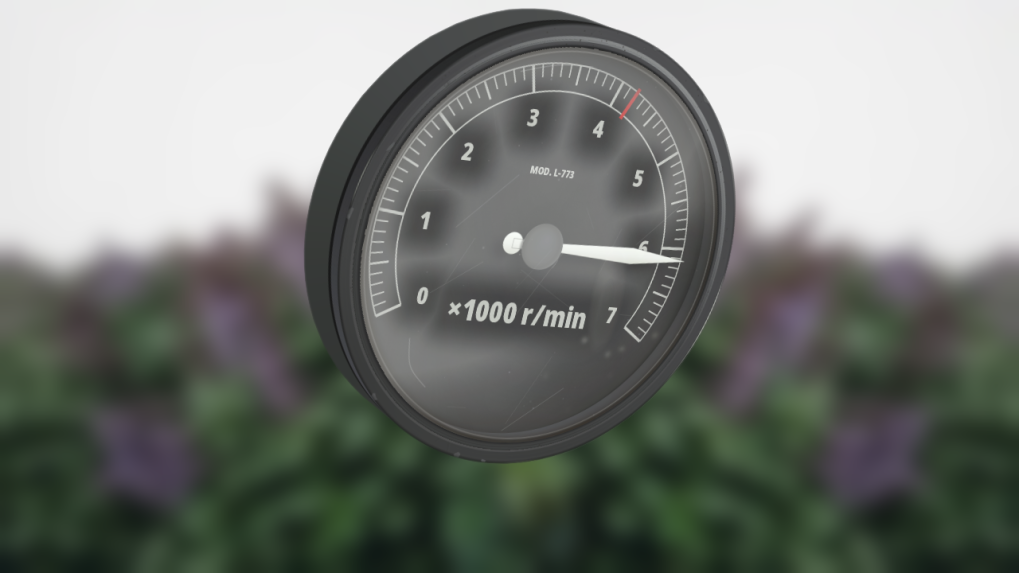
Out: rpm 6100
